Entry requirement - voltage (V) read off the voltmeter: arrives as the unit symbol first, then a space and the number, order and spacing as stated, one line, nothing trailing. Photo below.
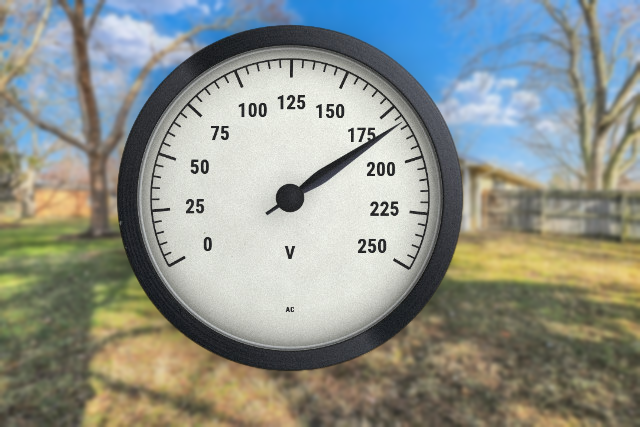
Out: V 182.5
